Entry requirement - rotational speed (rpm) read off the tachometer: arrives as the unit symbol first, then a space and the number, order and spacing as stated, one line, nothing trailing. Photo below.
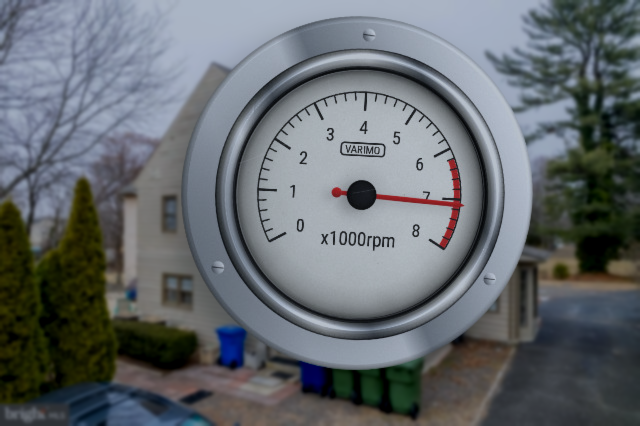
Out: rpm 7100
